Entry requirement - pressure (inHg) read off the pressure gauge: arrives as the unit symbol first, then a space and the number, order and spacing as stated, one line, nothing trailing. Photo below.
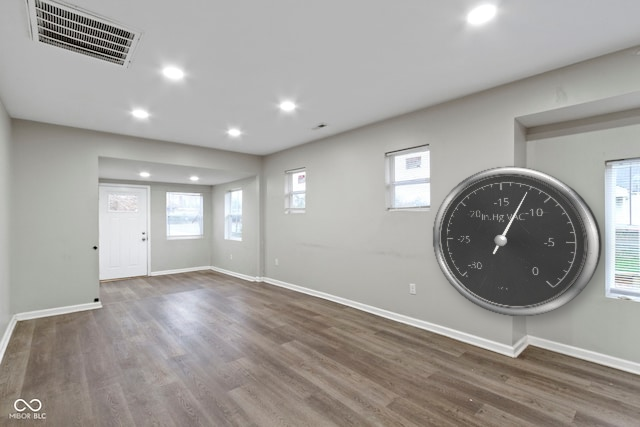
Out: inHg -12
